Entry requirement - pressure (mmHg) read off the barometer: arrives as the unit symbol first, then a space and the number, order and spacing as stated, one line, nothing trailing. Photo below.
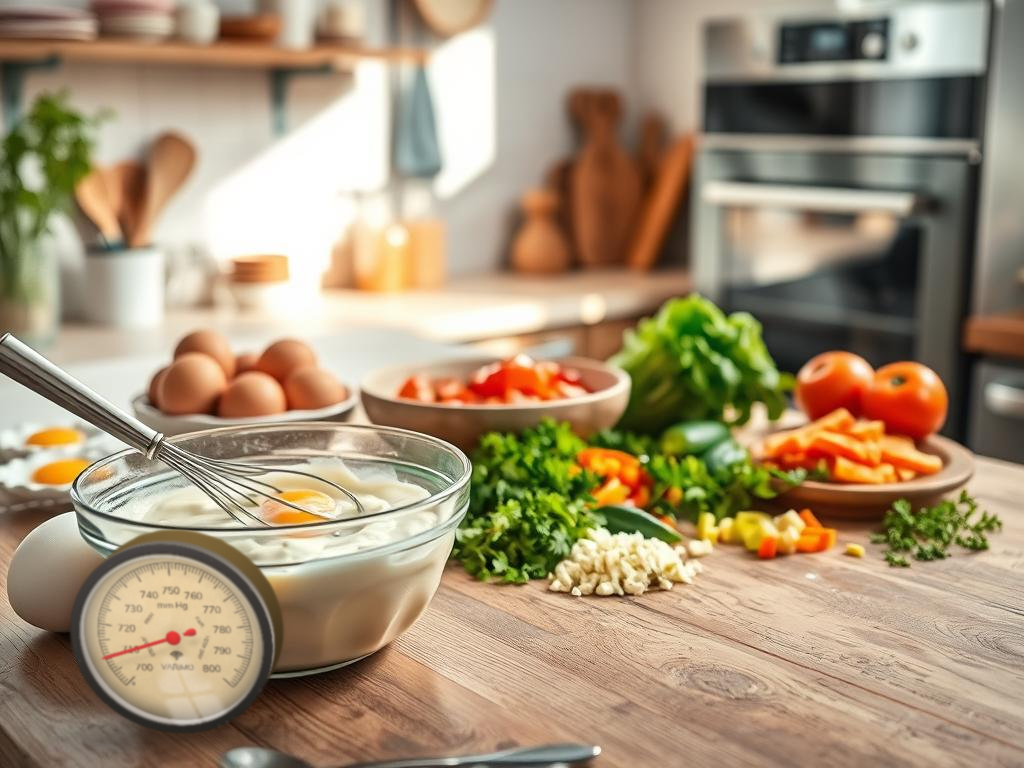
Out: mmHg 710
